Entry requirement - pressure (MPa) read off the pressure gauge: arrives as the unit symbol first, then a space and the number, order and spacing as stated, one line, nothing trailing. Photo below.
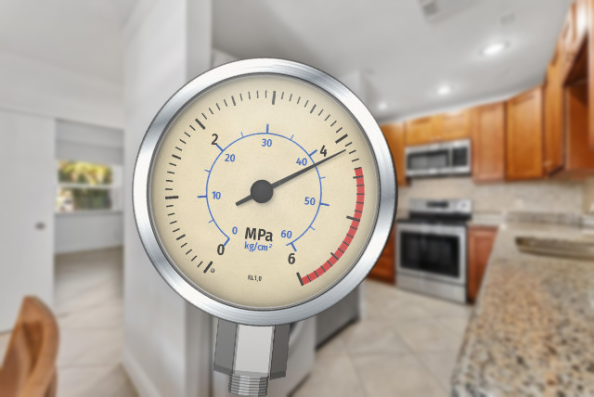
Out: MPa 4.15
